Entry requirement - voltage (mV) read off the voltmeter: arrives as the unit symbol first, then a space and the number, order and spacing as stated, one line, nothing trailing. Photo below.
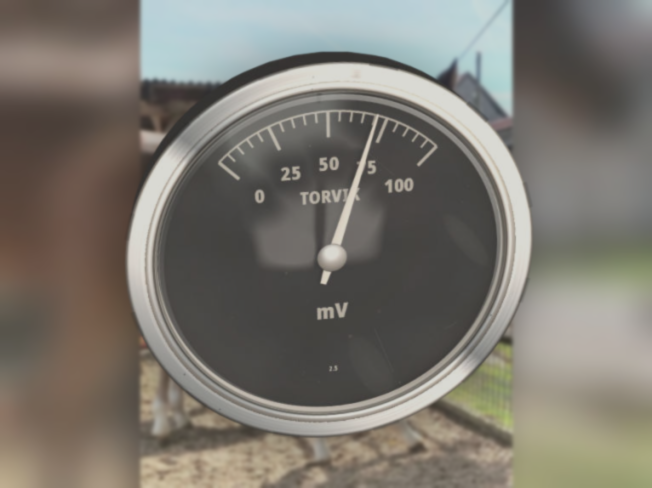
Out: mV 70
